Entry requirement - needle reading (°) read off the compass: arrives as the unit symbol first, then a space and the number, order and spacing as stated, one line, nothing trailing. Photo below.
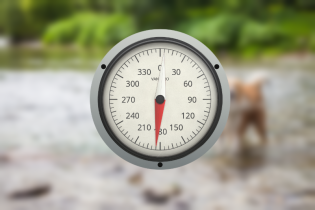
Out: ° 185
